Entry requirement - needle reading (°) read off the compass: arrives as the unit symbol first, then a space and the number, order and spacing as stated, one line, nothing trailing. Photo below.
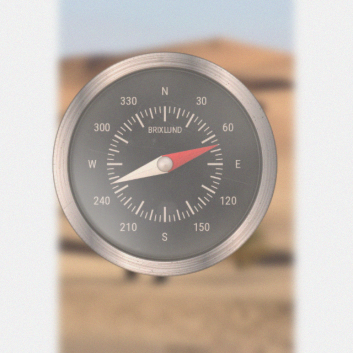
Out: ° 70
